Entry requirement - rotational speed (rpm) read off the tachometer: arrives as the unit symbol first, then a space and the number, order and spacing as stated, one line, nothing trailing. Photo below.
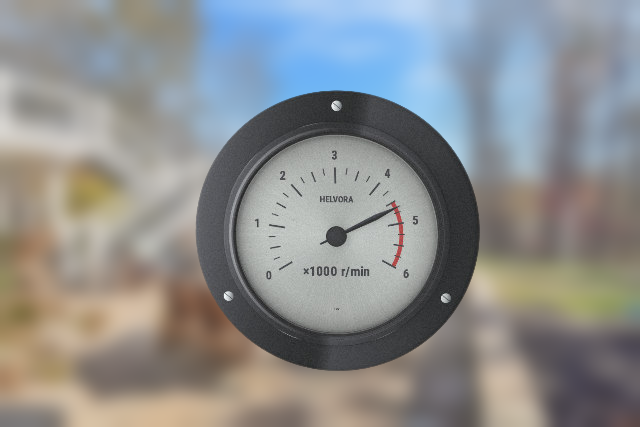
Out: rpm 4625
